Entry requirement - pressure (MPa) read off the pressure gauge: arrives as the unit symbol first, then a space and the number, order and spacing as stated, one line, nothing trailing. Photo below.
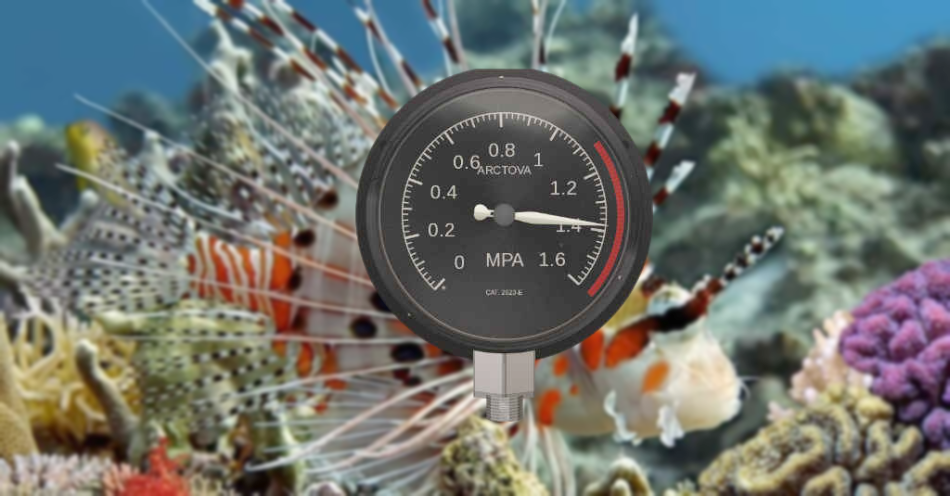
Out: MPa 1.38
